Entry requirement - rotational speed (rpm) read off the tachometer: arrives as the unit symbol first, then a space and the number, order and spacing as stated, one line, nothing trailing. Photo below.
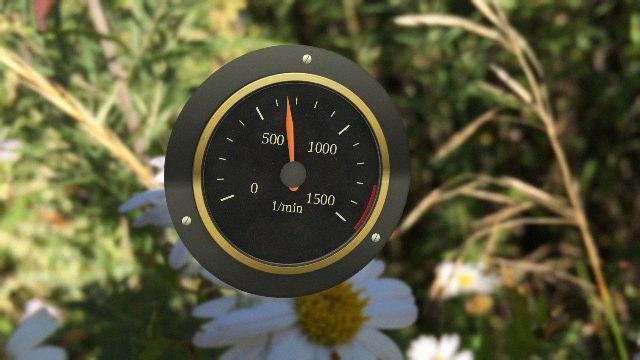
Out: rpm 650
